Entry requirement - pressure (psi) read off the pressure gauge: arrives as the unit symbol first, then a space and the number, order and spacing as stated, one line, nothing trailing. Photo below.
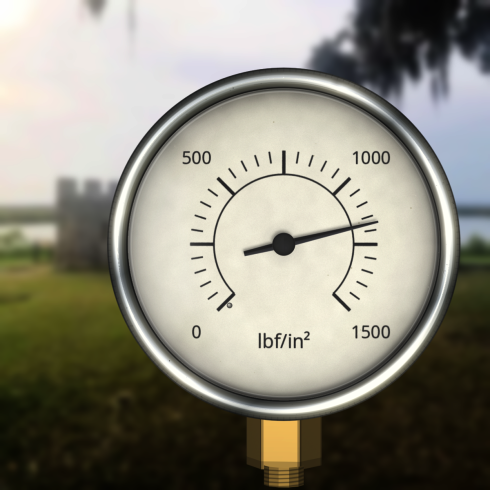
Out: psi 1175
